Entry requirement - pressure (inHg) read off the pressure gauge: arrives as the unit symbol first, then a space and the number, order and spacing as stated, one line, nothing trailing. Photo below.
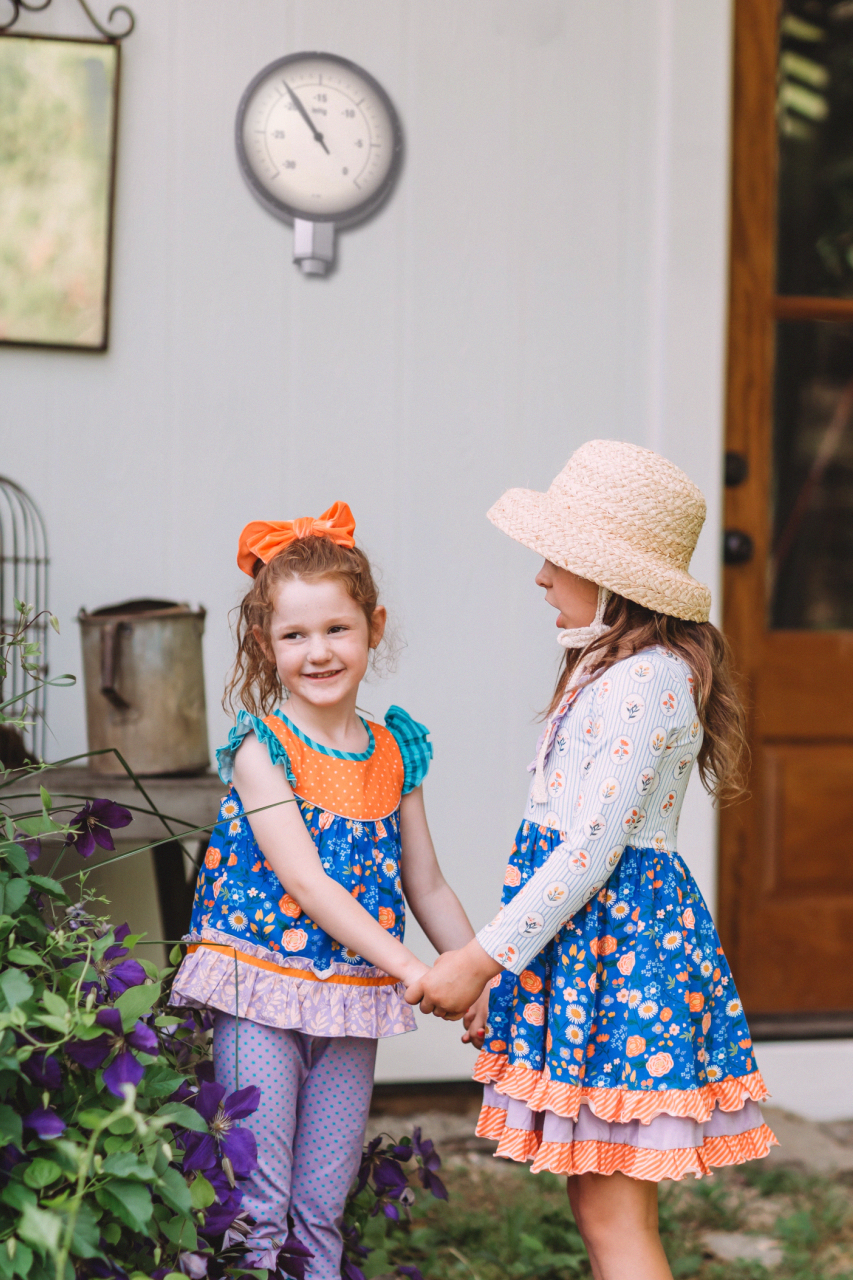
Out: inHg -19
